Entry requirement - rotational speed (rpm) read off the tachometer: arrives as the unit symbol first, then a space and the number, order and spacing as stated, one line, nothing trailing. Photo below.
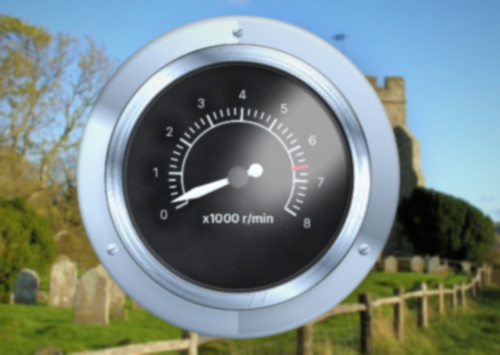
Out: rpm 200
